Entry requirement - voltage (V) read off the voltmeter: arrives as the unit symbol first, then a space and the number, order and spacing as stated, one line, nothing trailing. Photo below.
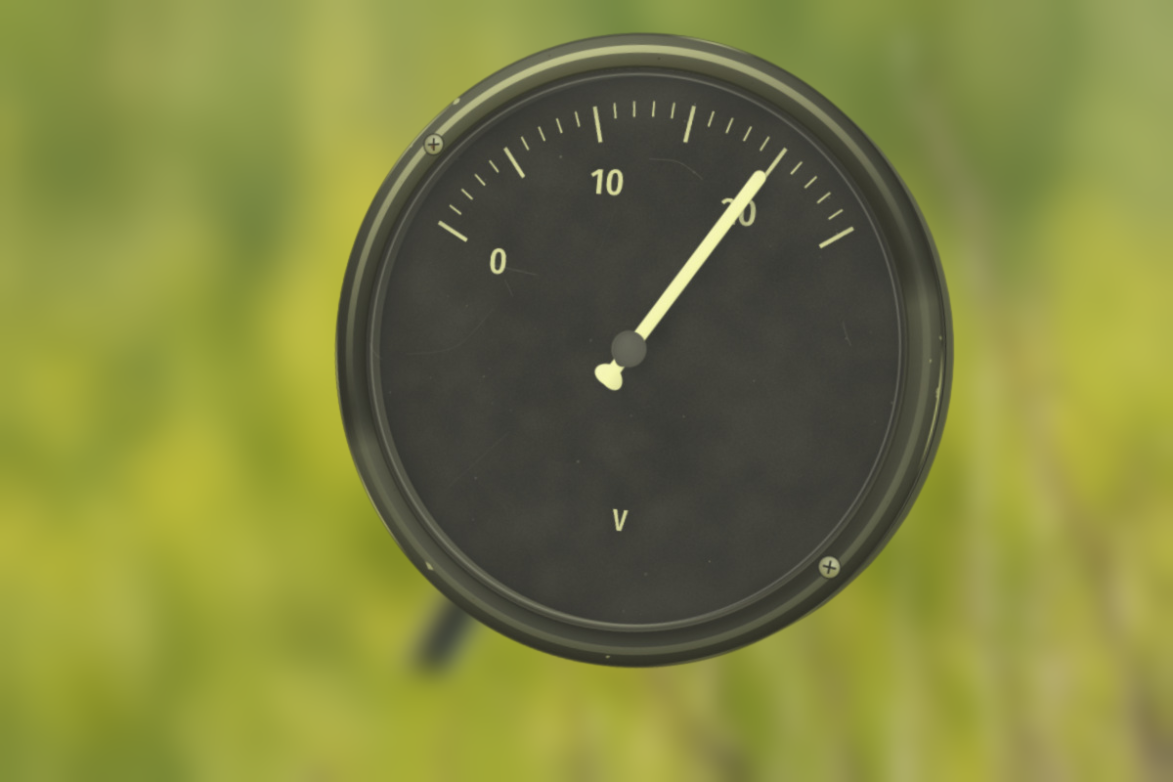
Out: V 20
